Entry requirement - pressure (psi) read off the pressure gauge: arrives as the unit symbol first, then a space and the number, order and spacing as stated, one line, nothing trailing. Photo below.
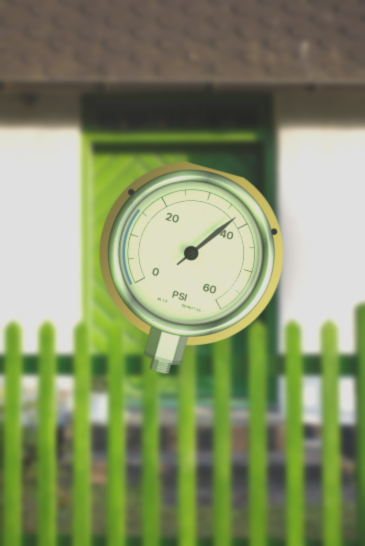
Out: psi 37.5
